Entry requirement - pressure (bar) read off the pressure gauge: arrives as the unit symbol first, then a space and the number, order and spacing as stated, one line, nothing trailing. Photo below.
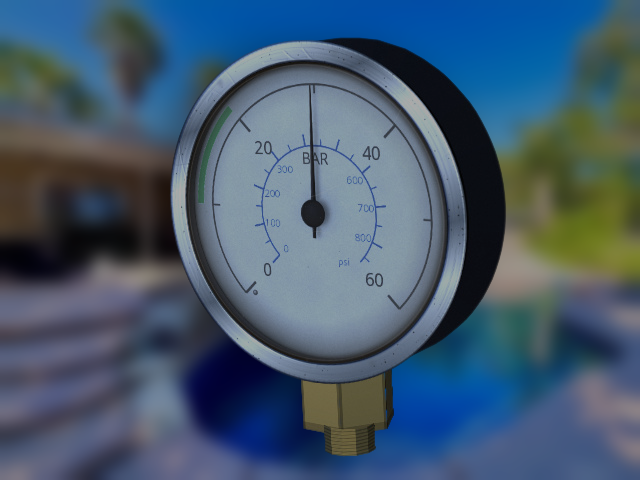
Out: bar 30
